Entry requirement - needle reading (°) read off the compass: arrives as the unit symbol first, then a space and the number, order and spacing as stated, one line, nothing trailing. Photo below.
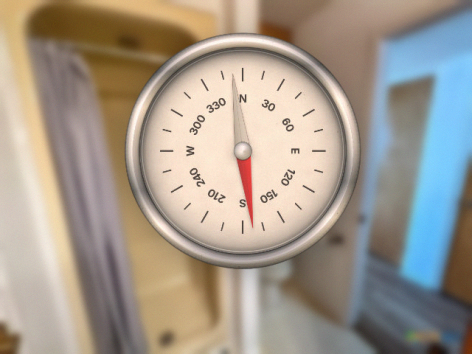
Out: ° 172.5
